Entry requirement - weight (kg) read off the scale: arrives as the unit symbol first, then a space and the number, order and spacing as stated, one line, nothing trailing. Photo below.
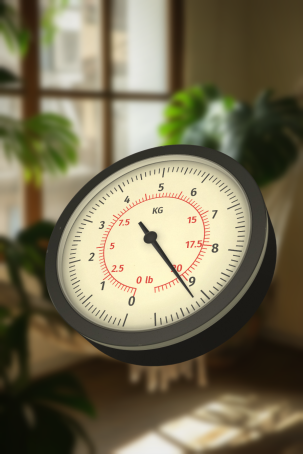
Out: kg 9.2
